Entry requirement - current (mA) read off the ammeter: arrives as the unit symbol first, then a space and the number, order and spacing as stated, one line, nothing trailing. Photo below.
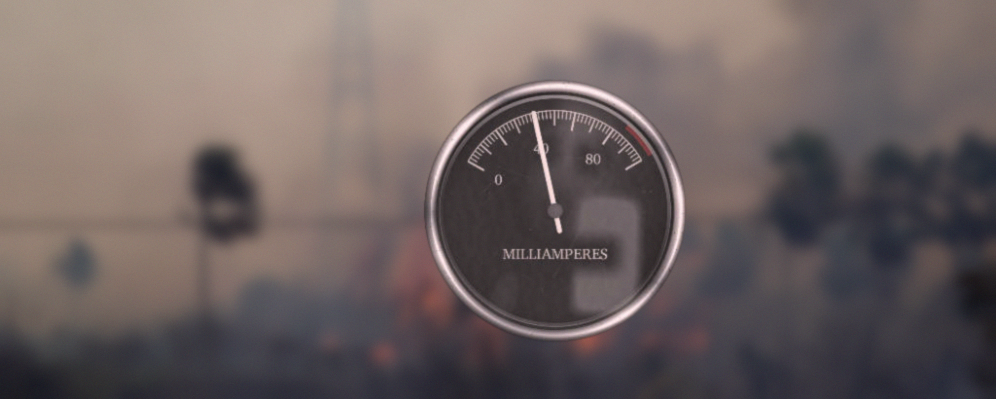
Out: mA 40
